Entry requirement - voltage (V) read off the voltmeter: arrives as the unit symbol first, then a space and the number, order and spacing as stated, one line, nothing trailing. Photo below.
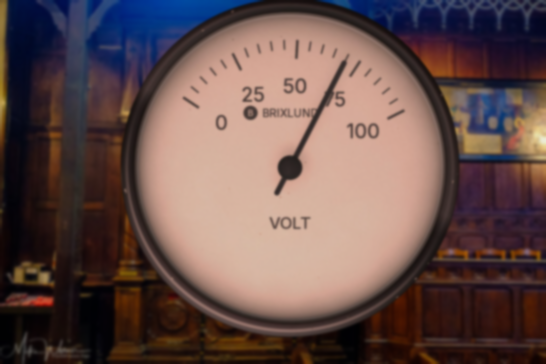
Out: V 70
